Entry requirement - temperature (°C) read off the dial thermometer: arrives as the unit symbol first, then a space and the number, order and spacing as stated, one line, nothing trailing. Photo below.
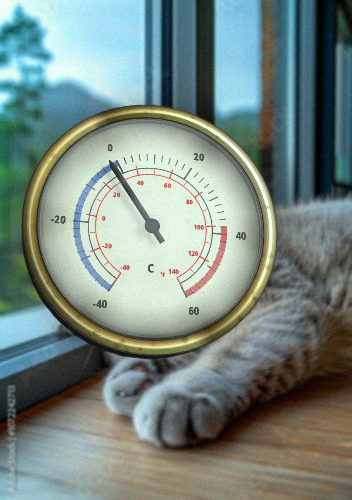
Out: °C -2
